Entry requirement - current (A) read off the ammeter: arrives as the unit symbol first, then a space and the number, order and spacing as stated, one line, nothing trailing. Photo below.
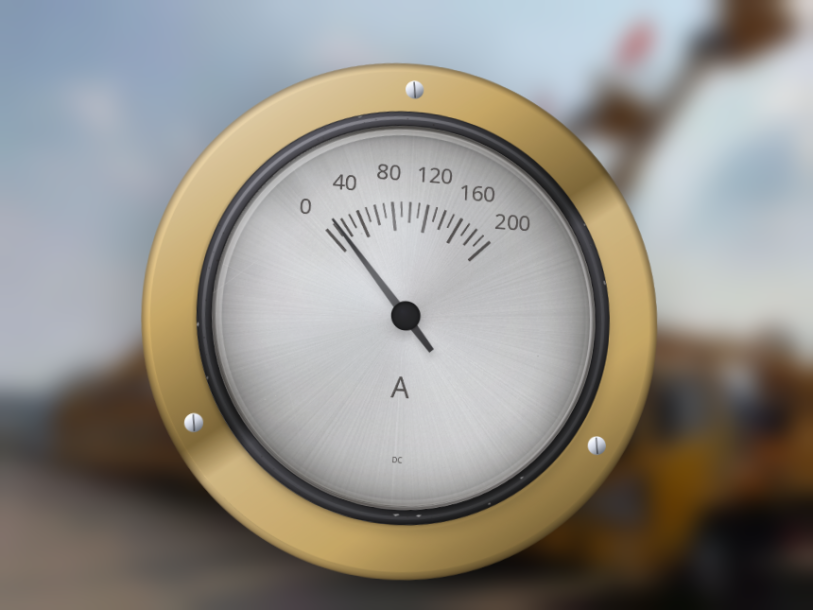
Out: A 10
